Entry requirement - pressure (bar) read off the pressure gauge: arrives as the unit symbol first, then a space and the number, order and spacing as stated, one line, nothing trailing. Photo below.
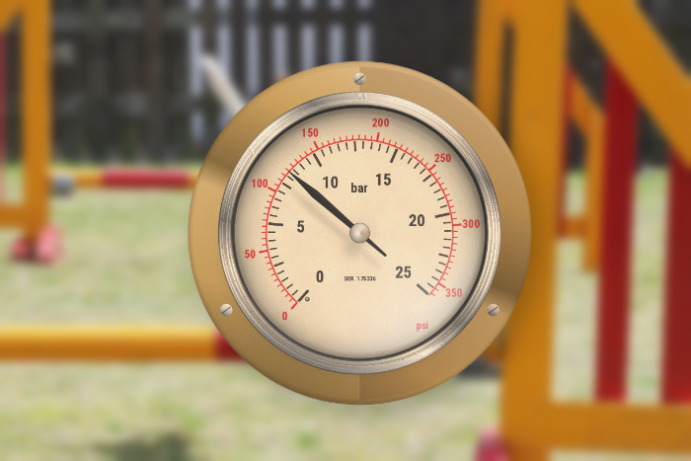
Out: bar 8.25
